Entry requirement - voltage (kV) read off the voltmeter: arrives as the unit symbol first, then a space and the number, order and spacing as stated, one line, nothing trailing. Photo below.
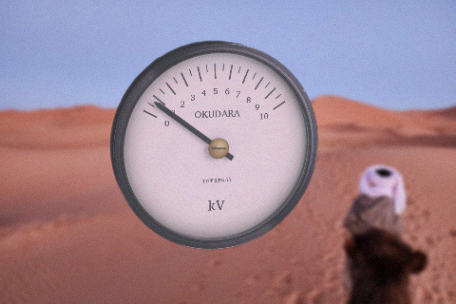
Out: kV 0.75
